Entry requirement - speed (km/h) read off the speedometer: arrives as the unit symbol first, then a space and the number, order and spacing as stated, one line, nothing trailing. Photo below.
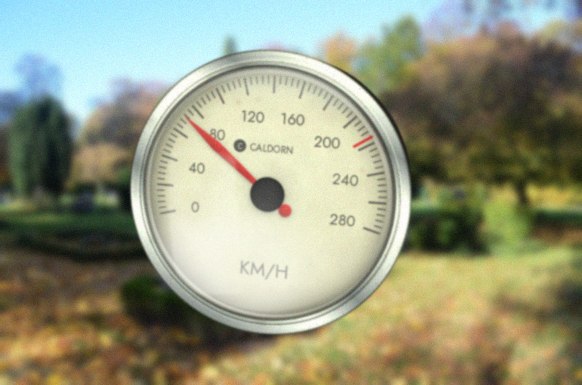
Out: km/h 72
